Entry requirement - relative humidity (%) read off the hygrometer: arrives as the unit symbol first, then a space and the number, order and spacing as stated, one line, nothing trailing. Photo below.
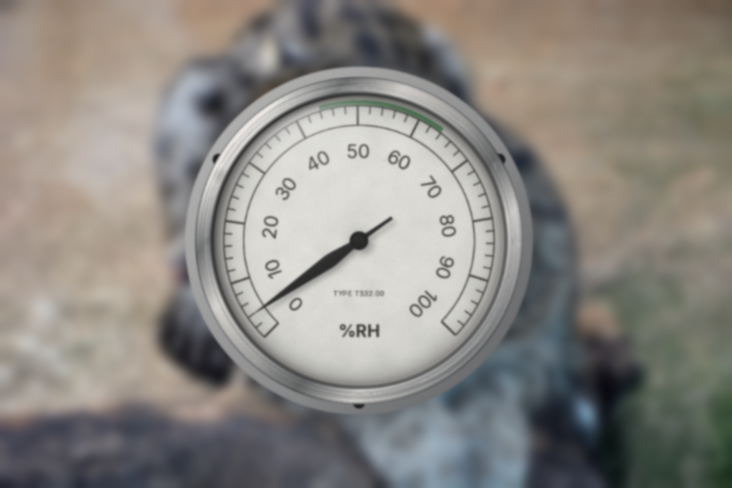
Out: % 4
